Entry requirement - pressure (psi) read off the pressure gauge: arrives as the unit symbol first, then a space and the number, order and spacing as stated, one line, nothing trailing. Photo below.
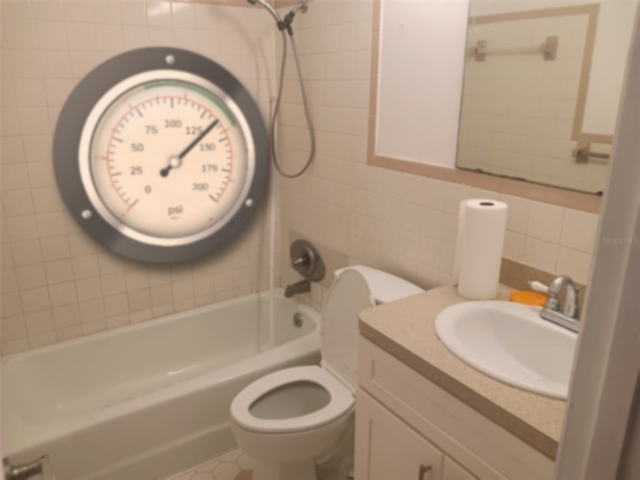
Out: psi 135
